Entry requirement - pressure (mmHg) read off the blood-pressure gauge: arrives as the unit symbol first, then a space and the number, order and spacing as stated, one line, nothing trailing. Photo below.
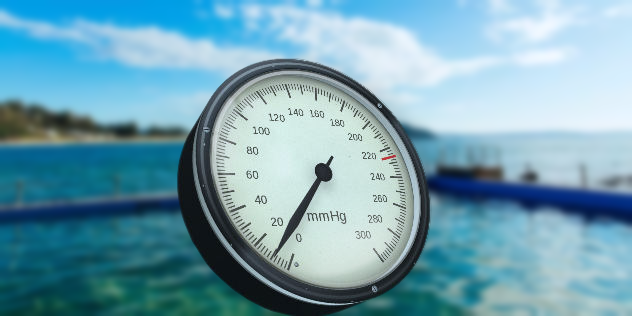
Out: mmHg 10
